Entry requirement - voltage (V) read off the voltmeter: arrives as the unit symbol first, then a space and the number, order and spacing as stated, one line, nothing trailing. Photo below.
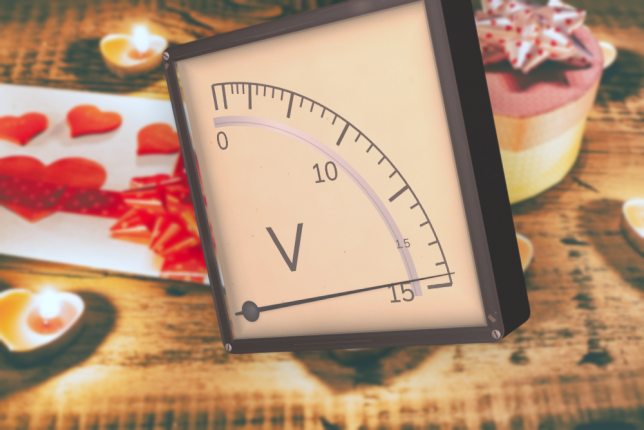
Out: V 14.75
